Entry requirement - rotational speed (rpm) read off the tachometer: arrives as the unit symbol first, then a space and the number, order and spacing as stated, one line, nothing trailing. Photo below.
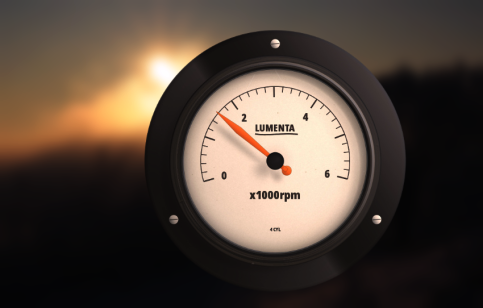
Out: rpm 1600
